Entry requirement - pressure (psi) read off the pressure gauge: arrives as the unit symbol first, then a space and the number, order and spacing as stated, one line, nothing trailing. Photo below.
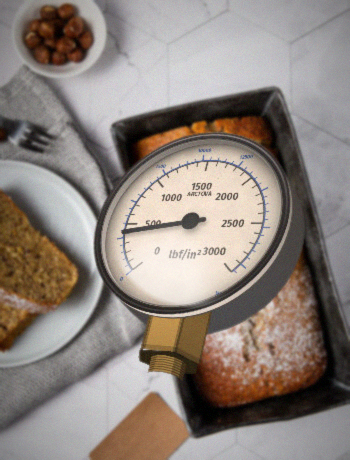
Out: psi 400
